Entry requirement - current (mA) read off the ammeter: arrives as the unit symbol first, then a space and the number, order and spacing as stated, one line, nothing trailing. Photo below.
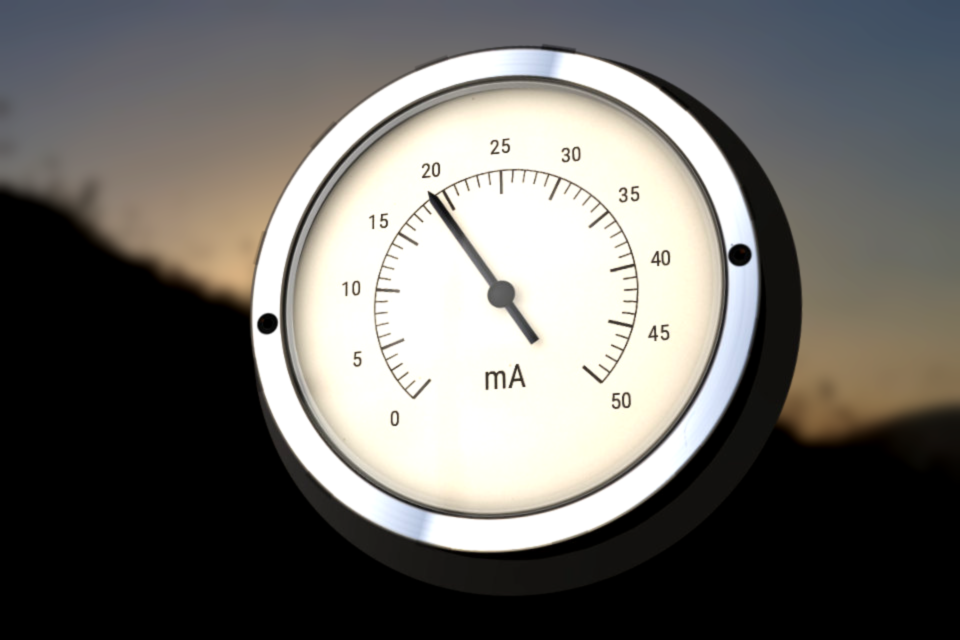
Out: mA 19
